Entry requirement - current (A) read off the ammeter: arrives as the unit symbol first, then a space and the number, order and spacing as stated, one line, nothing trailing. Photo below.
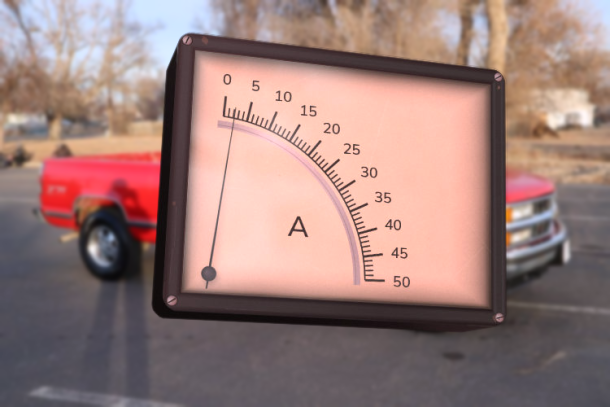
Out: A 2
